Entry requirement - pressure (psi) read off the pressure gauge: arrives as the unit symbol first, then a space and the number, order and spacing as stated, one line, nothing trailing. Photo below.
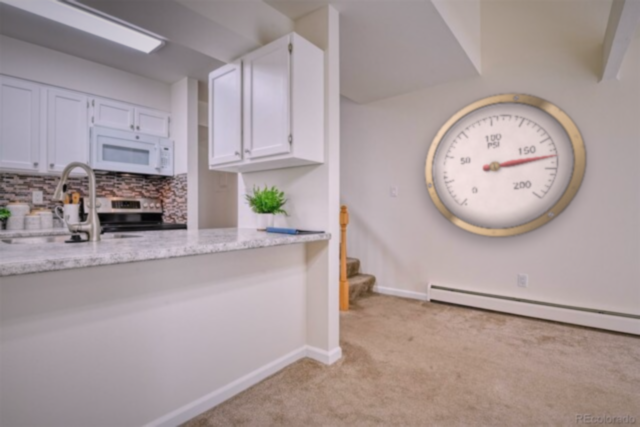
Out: psi 165
